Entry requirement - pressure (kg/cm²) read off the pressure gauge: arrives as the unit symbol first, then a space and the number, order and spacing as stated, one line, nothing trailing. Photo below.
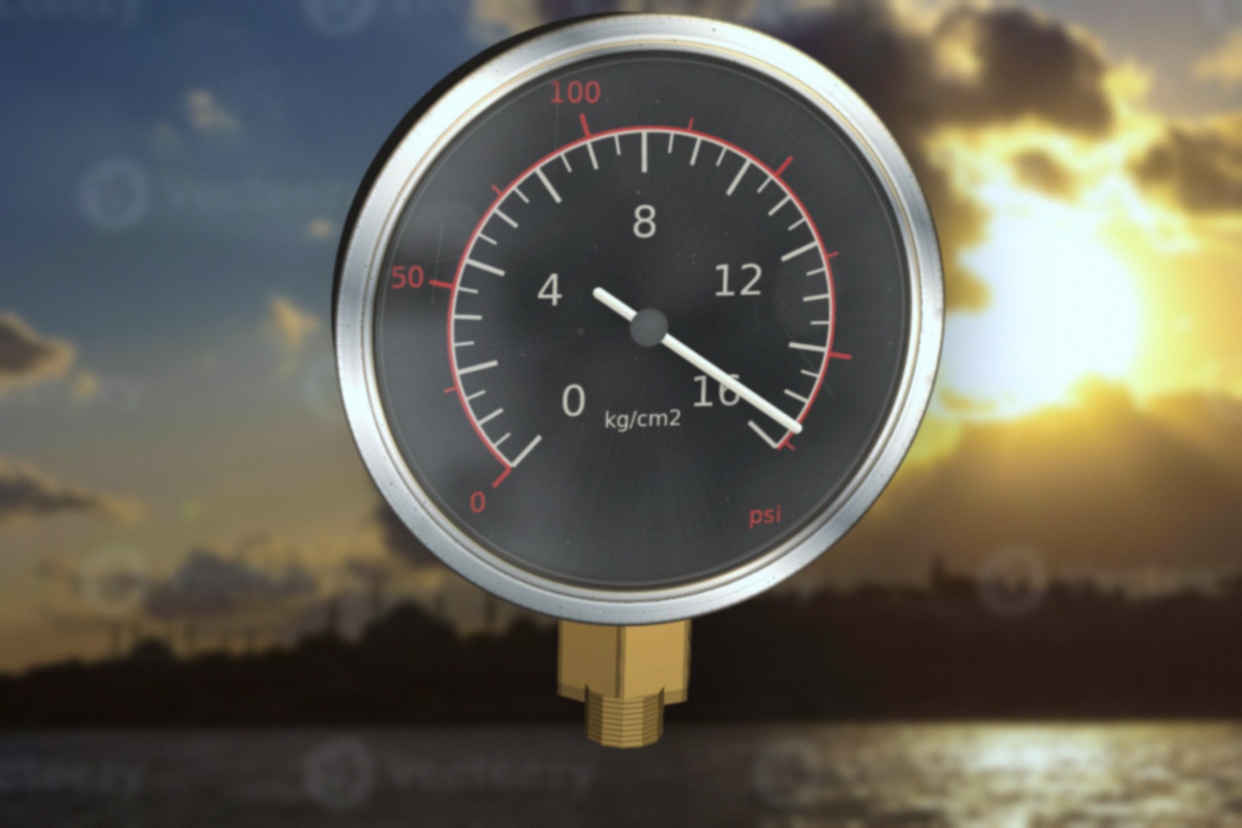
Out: kg/cm² 15.5
